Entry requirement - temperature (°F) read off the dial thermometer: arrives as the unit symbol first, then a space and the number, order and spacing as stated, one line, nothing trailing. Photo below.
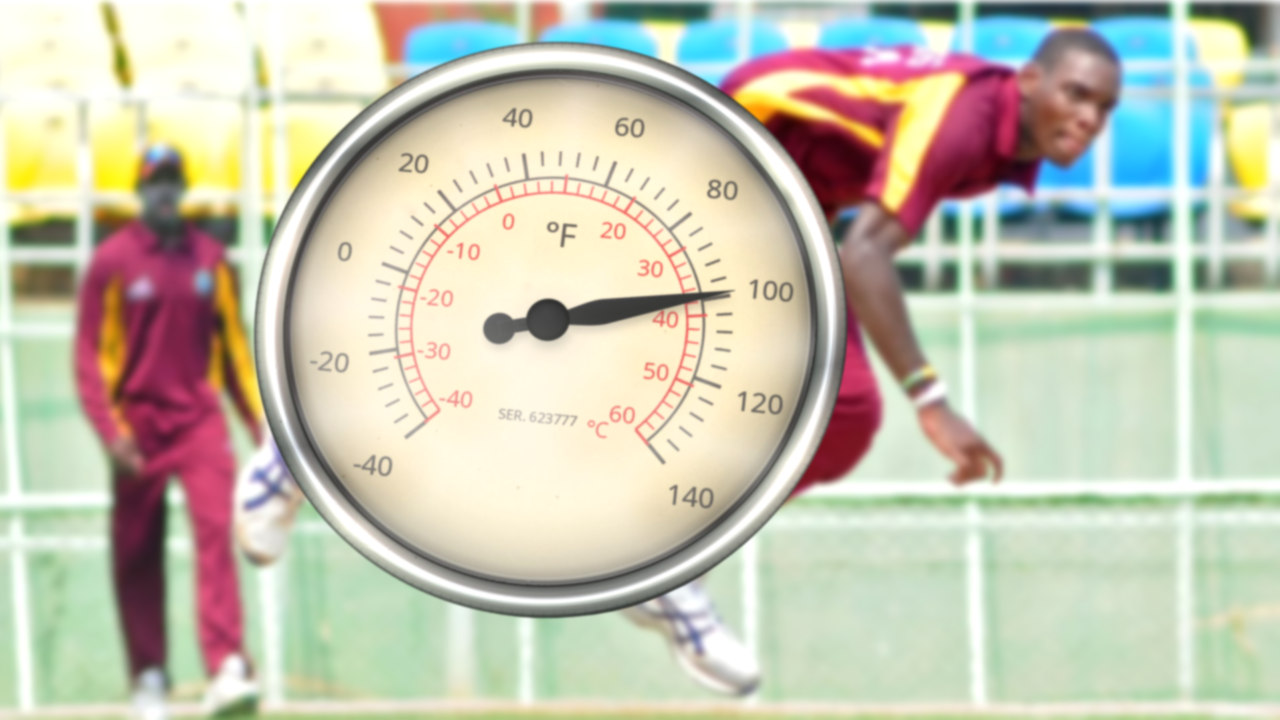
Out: °F 100
